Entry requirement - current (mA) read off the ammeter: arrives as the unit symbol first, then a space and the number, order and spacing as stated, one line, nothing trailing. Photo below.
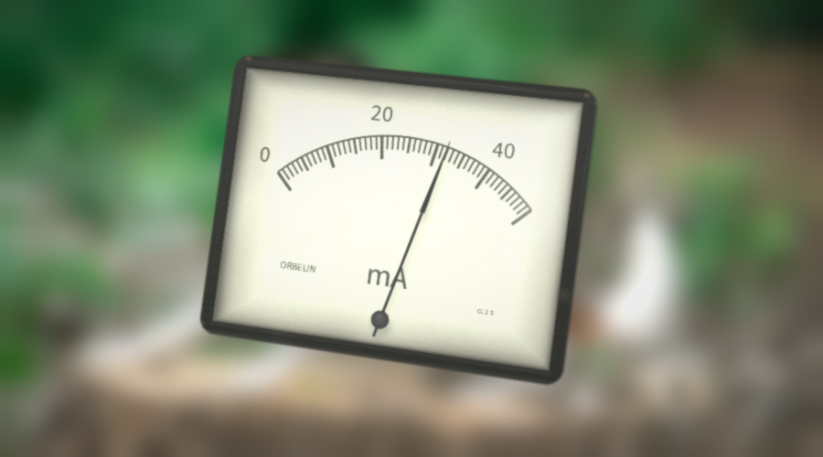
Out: mA 32
